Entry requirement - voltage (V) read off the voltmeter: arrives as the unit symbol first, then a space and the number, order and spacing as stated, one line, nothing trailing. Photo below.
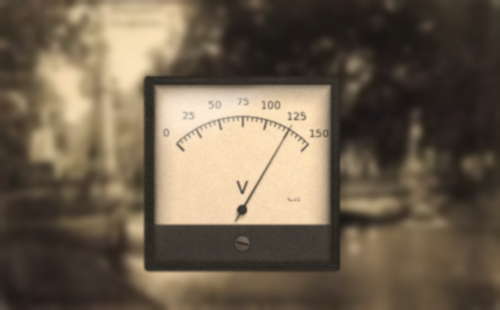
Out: V 125
